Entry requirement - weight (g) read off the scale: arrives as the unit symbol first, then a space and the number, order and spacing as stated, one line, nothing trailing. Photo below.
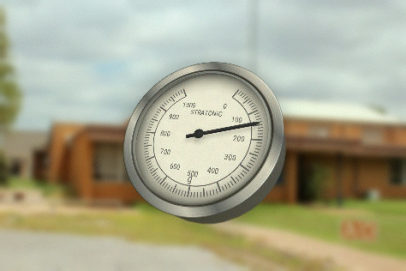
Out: g 150
